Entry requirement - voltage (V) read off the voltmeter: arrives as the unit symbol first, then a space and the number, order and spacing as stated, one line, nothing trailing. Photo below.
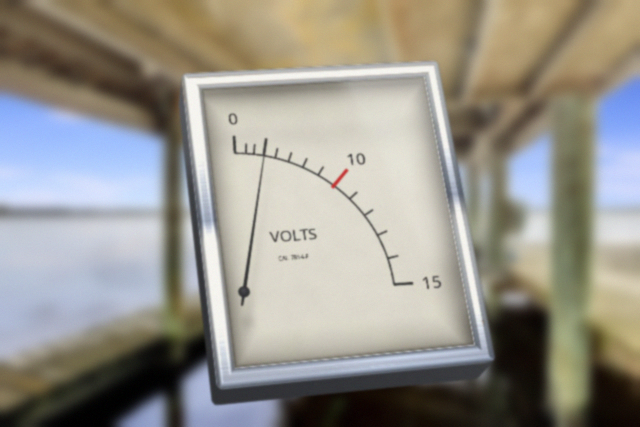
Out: V 5
